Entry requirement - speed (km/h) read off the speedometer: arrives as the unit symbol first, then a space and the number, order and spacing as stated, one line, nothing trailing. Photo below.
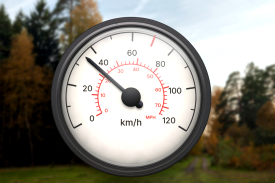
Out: km/h 35
